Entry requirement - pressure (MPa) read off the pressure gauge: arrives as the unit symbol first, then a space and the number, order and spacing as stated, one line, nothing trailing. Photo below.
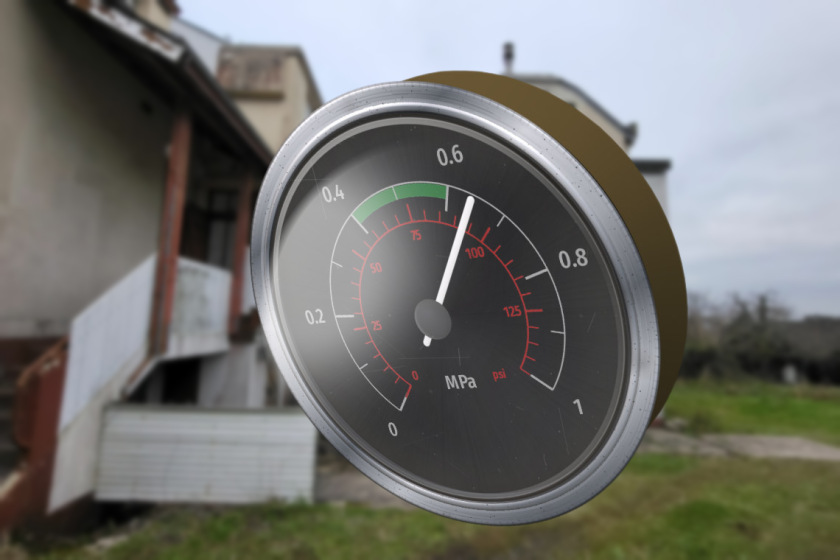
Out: MPa 0.65
